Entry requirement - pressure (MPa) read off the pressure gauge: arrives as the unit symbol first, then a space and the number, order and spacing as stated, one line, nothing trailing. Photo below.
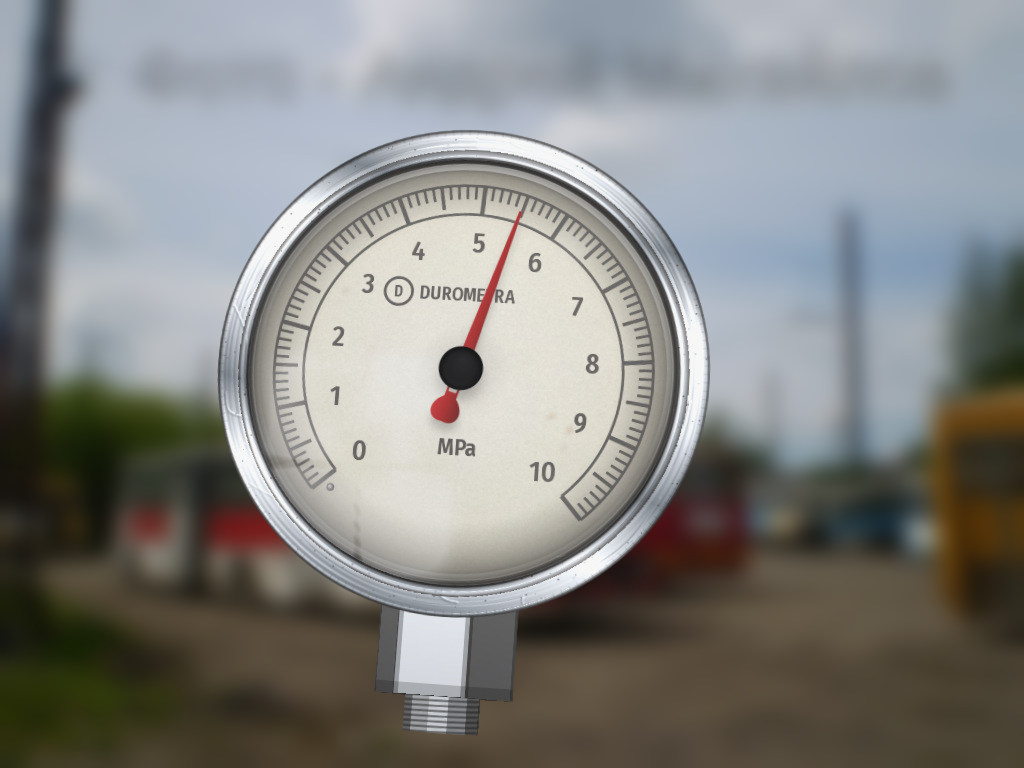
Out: MPa 5.5
